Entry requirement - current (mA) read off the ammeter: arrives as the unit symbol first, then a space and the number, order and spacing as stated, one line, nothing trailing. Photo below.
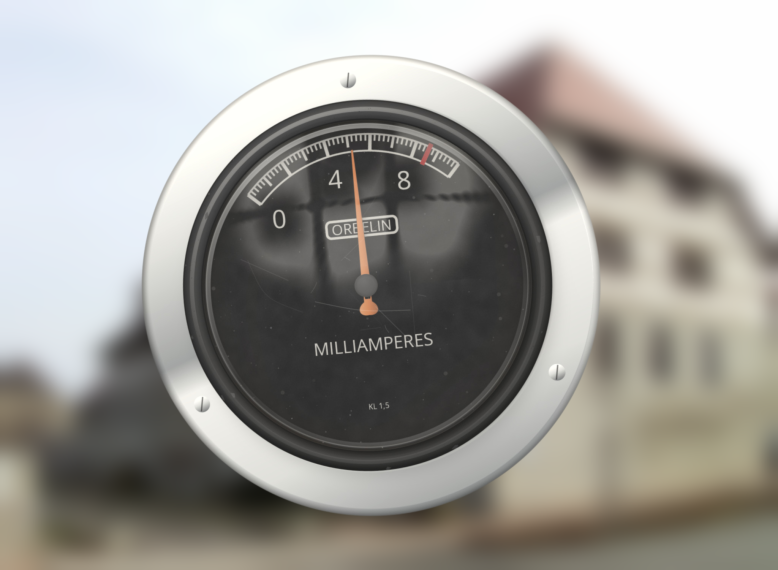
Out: mA 5.2
